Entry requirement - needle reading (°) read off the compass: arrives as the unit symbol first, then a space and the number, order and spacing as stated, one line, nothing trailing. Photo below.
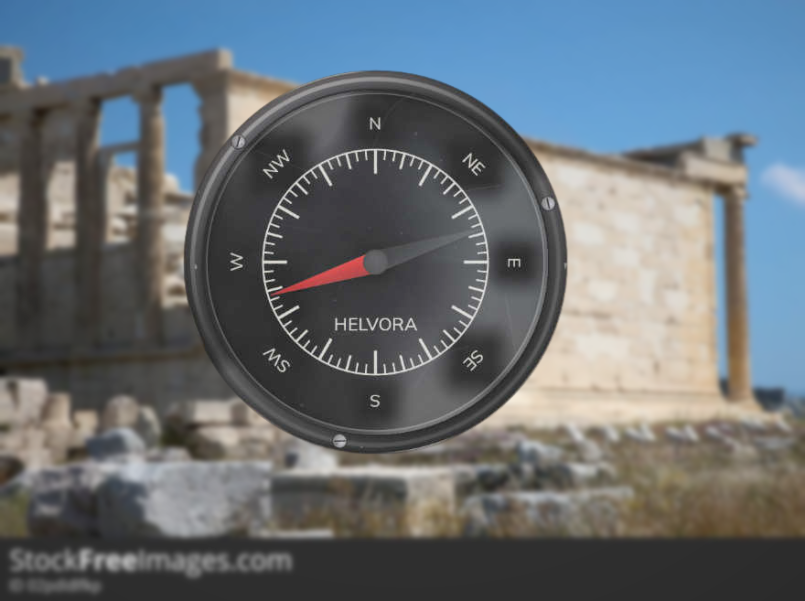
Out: ° 252.5
